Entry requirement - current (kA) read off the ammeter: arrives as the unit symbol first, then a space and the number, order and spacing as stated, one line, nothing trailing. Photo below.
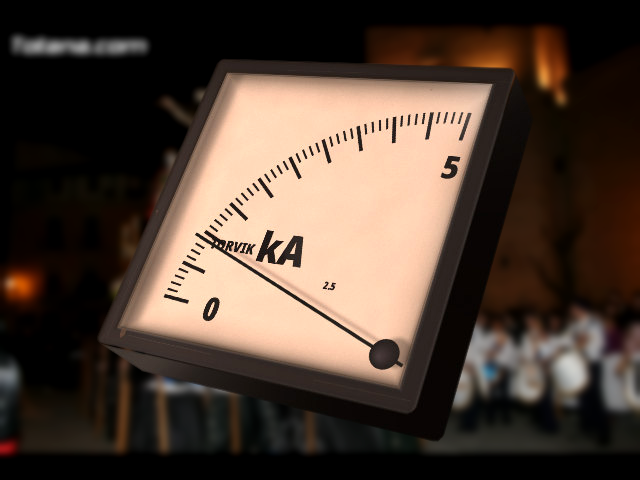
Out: kA 0.9
